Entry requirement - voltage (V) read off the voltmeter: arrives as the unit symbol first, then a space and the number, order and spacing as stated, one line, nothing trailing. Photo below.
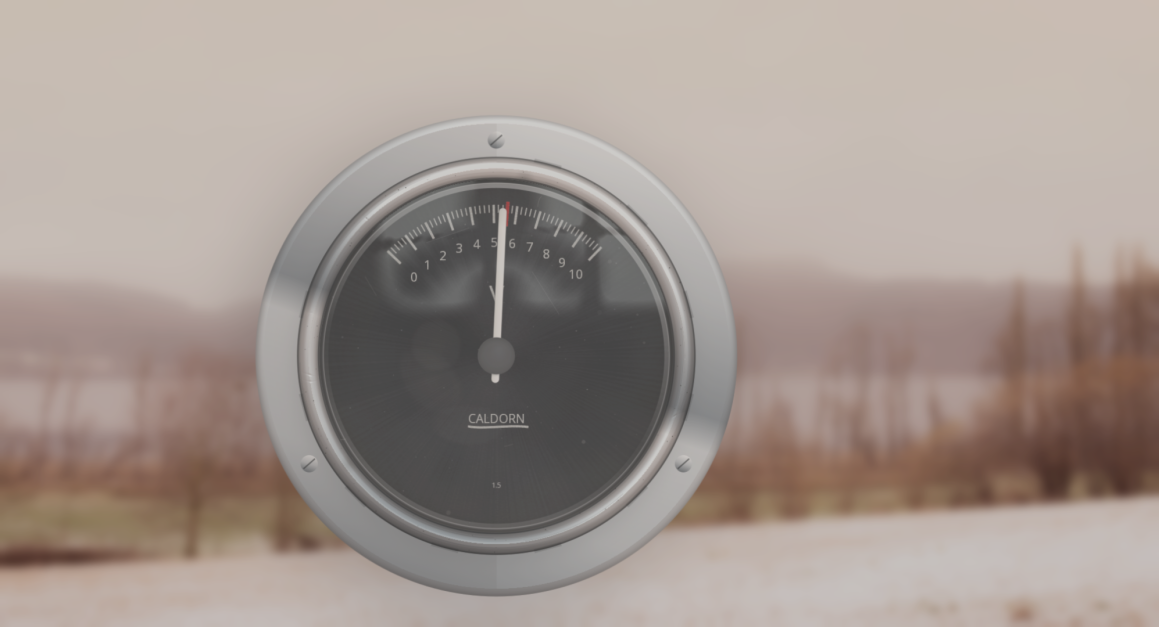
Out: V 5.4
